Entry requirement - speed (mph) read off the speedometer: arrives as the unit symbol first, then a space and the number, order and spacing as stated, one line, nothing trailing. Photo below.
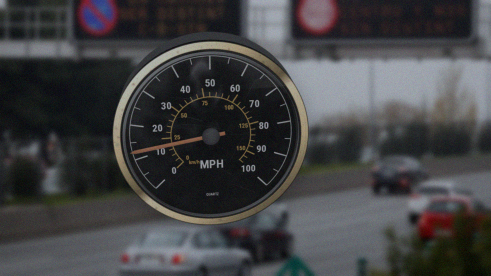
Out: mph 12.5
